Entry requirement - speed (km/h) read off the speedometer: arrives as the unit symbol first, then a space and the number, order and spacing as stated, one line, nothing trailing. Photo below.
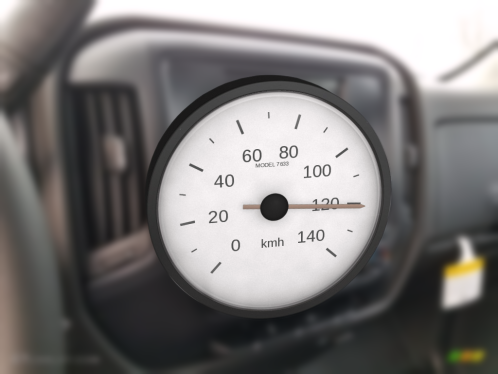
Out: km/h 120
